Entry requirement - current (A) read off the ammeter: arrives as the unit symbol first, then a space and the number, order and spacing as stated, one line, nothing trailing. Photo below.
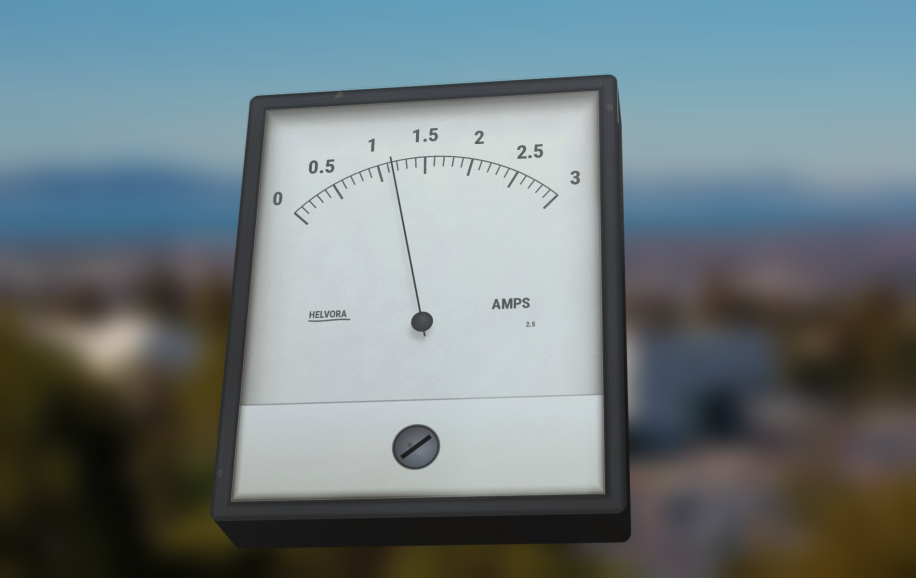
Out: A 1.15
